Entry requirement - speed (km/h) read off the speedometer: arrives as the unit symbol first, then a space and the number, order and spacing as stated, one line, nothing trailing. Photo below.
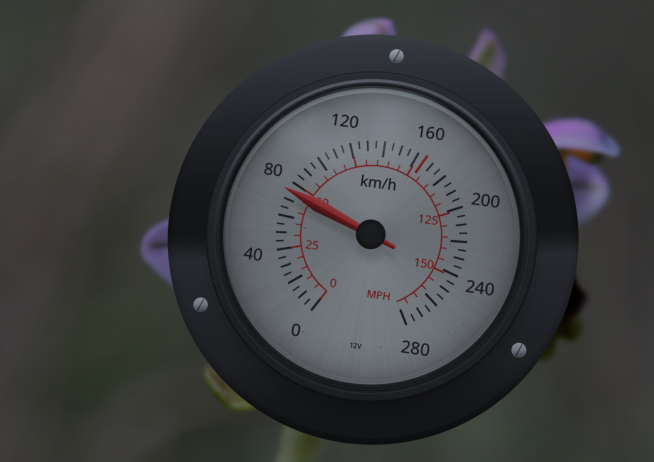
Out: km/h 75
